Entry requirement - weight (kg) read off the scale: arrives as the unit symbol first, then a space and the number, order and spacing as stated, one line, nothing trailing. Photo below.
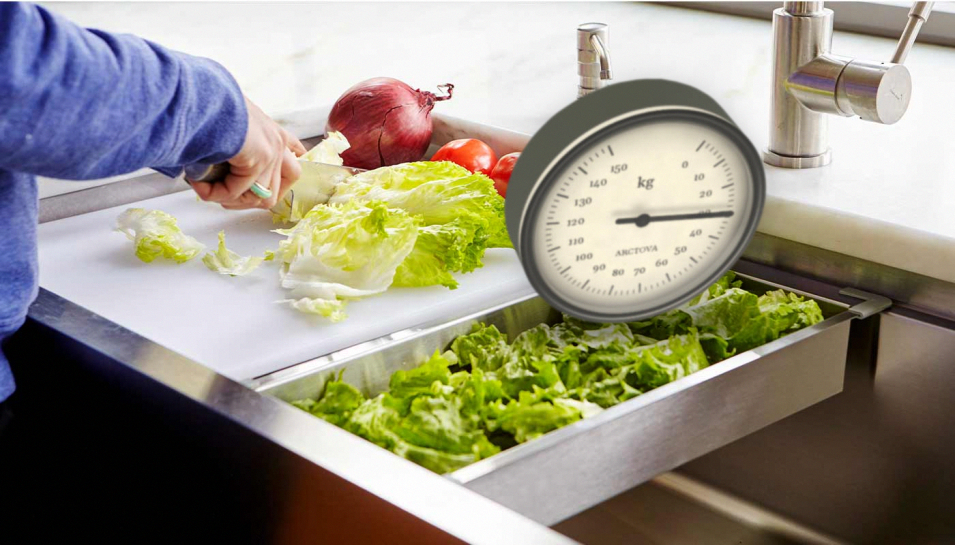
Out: kg 30
